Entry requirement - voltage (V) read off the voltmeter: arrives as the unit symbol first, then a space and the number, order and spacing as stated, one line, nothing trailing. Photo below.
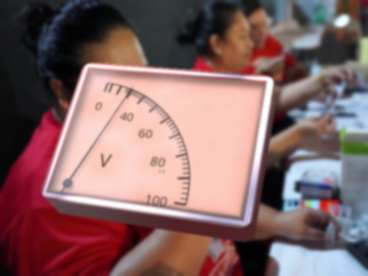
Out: V 30
